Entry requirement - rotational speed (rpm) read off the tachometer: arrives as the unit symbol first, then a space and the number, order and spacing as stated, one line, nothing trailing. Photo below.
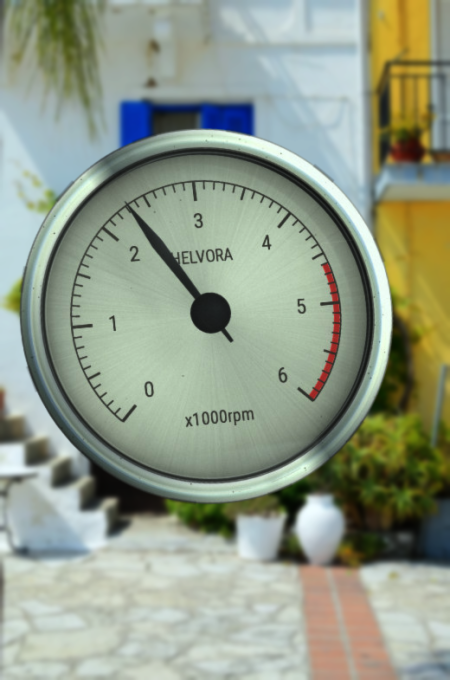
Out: rpm 2300
